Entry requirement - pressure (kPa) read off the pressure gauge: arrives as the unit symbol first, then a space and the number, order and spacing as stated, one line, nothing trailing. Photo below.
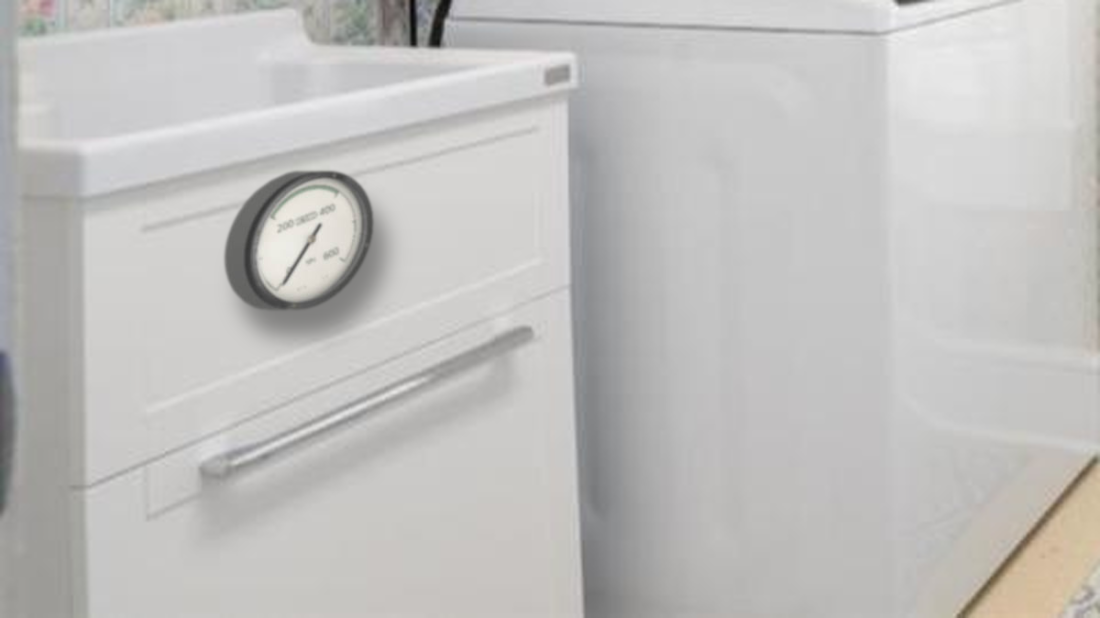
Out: kPa 0
